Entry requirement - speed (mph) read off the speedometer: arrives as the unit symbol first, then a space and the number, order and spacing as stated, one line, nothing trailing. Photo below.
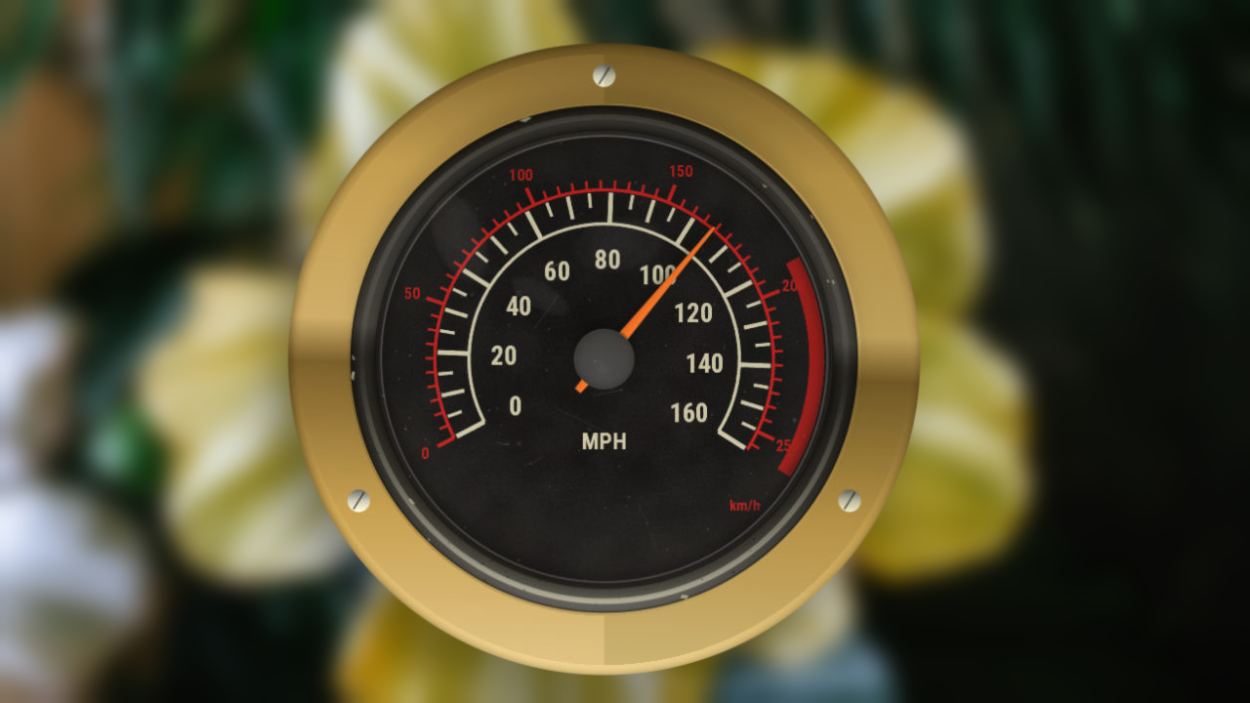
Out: mph 105
